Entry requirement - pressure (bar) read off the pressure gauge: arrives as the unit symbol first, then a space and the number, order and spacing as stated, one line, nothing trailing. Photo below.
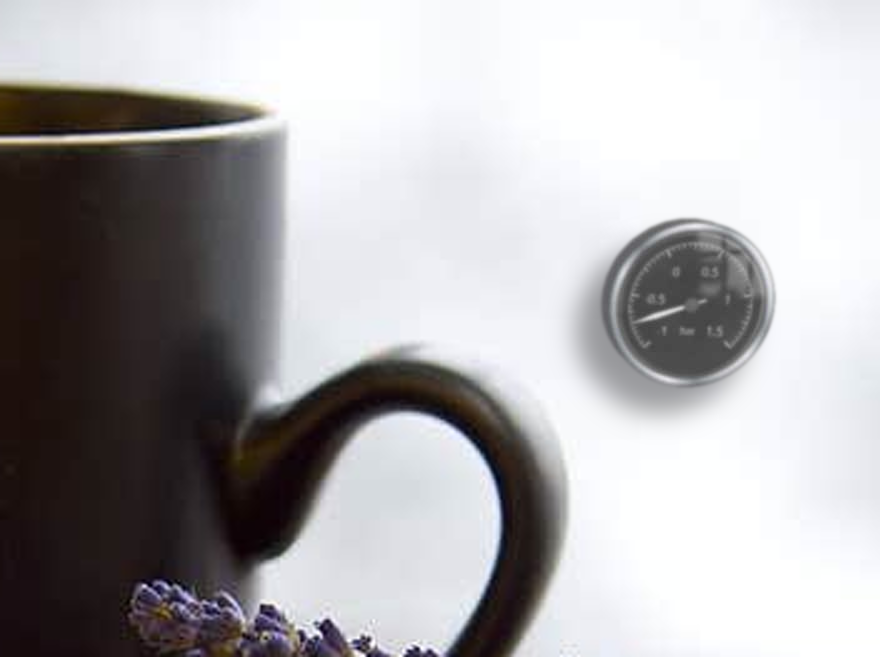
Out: bar -0.75
